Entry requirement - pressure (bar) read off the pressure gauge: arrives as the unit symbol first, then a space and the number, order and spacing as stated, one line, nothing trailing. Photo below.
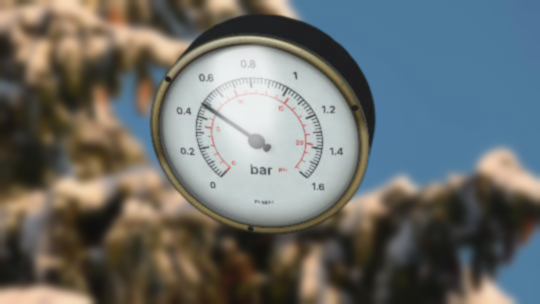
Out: bar 0.5
